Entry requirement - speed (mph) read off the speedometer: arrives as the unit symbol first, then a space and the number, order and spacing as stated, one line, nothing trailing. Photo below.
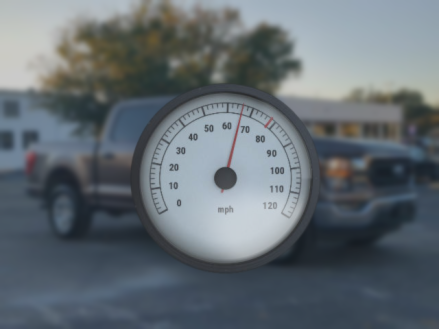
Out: mph 66
